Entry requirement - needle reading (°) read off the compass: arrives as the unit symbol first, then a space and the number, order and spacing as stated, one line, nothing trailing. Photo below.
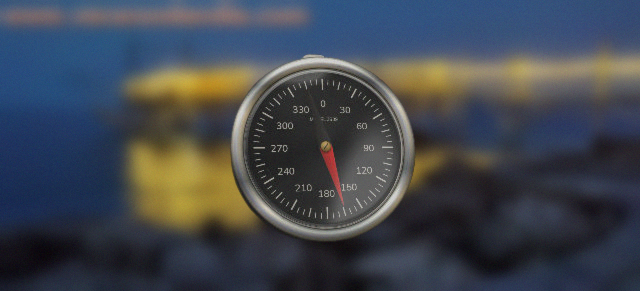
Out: ° 165
